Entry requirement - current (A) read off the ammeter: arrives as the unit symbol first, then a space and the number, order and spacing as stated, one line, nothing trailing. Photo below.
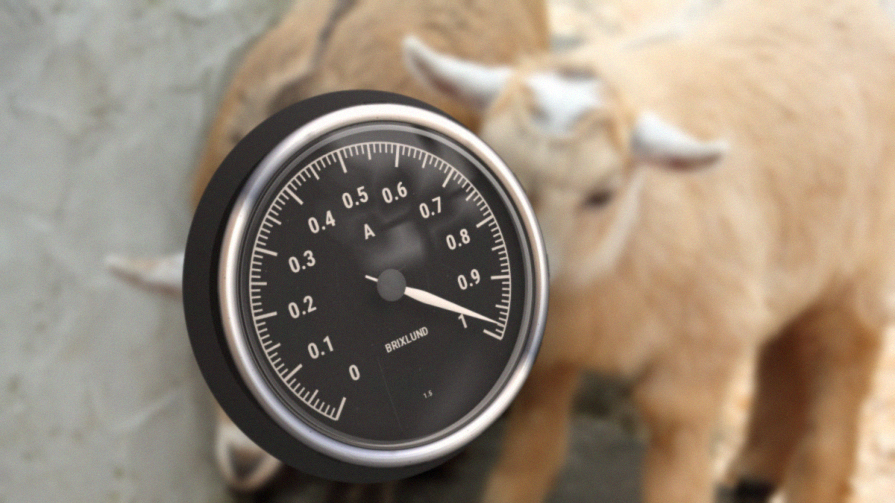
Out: A 0.98
